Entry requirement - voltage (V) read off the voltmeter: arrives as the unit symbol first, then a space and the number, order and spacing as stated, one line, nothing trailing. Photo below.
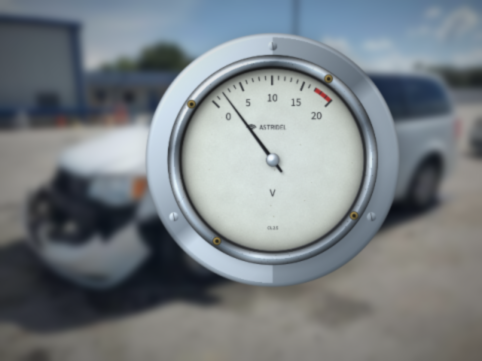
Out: V 2
